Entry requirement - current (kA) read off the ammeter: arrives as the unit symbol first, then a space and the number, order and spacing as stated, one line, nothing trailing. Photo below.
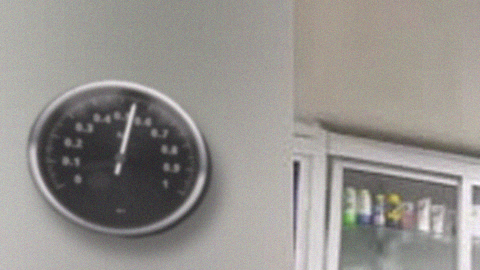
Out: kA 0.55
